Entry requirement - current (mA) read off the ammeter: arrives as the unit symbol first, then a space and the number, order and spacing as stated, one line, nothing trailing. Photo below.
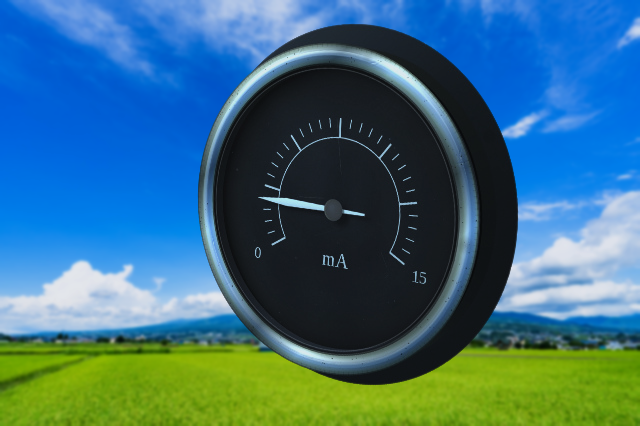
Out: mA 2
